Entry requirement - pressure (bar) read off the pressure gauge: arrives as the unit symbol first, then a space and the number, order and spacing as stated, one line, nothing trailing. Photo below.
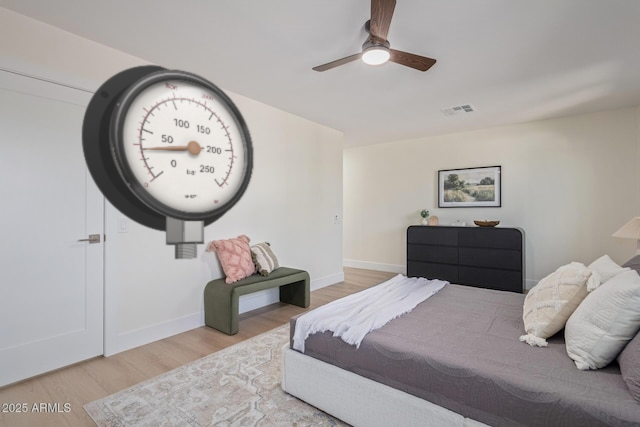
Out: bar 30
